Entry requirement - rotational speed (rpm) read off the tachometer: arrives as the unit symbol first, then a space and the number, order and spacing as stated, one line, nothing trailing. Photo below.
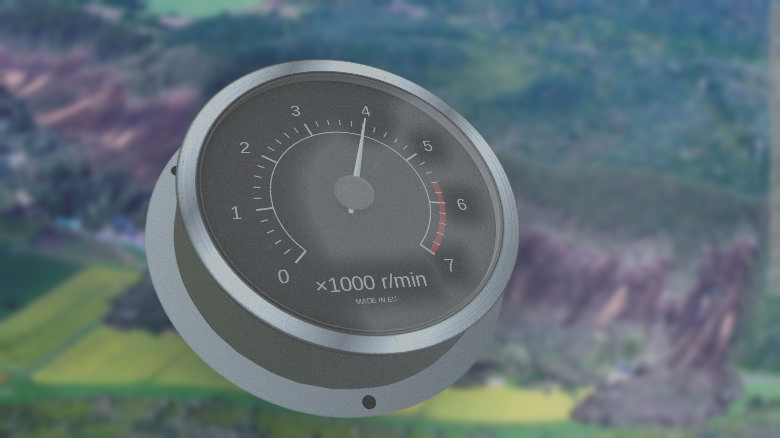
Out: rpm 4000
